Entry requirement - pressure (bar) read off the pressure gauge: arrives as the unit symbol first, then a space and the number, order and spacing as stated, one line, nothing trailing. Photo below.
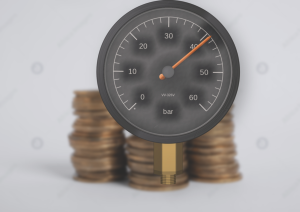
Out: bar 41
